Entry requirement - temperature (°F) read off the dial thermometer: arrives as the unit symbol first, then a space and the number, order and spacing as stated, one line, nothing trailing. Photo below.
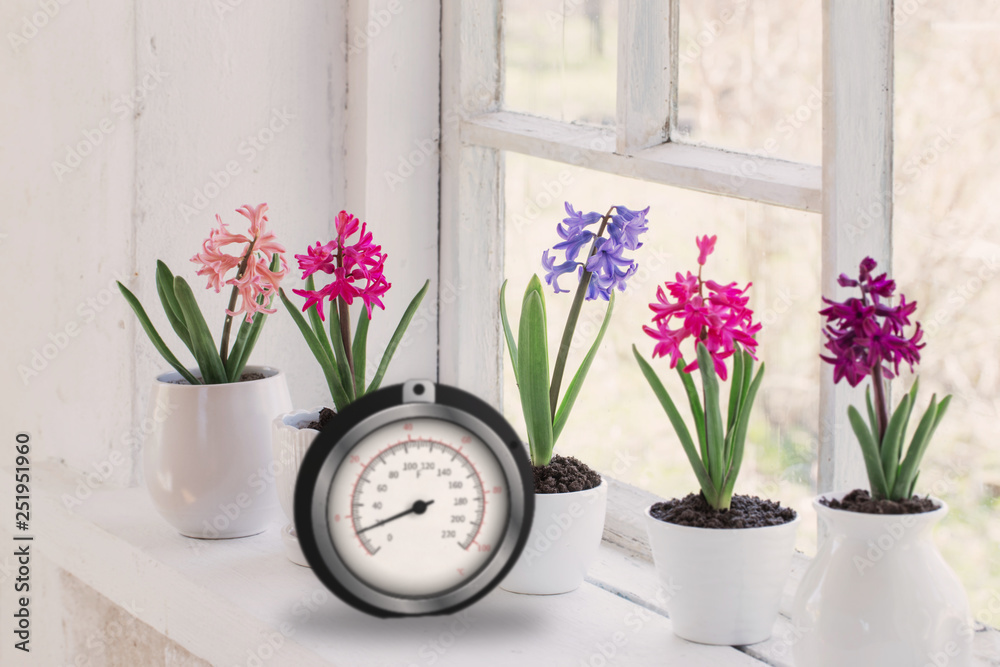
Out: °F 20
